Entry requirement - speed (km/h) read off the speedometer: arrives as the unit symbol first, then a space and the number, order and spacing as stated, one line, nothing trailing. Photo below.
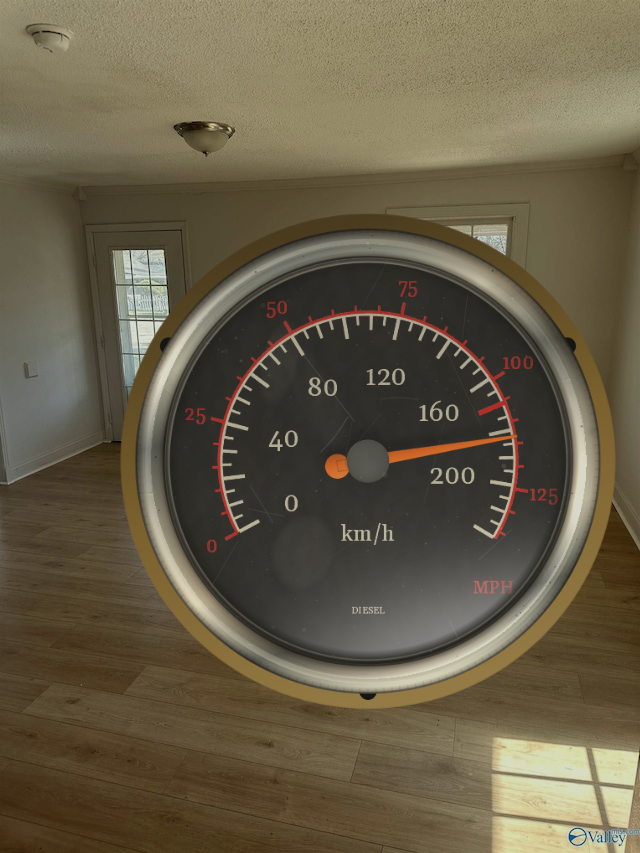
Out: km/h 182.5
